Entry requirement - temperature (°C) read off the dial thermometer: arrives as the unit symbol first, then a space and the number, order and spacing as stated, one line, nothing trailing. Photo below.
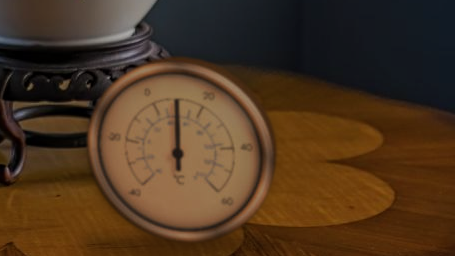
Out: °C 10
